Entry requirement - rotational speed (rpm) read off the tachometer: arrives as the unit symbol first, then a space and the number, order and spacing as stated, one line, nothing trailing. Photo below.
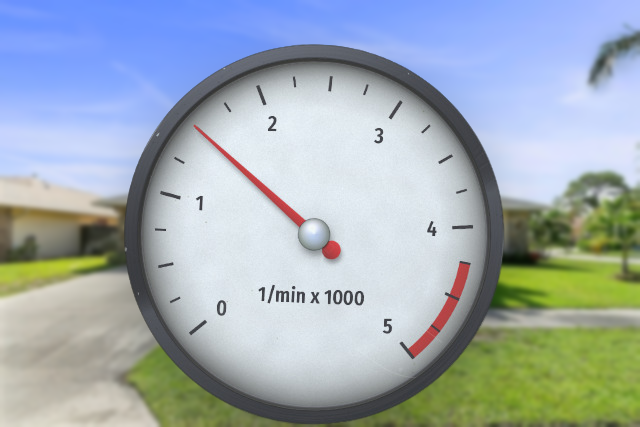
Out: rpm 1500
